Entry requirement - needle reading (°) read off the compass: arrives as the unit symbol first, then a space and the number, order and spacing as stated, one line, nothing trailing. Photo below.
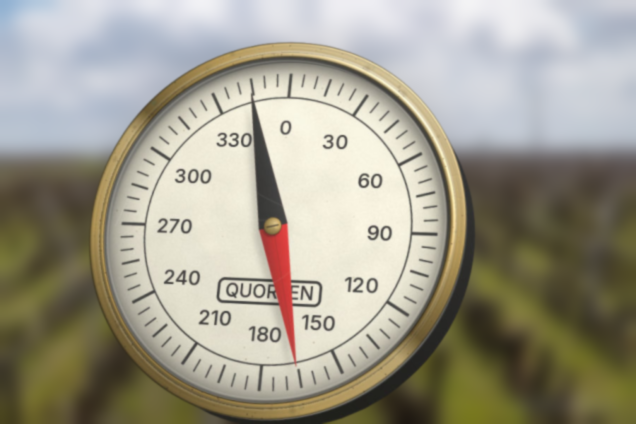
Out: ° 165
